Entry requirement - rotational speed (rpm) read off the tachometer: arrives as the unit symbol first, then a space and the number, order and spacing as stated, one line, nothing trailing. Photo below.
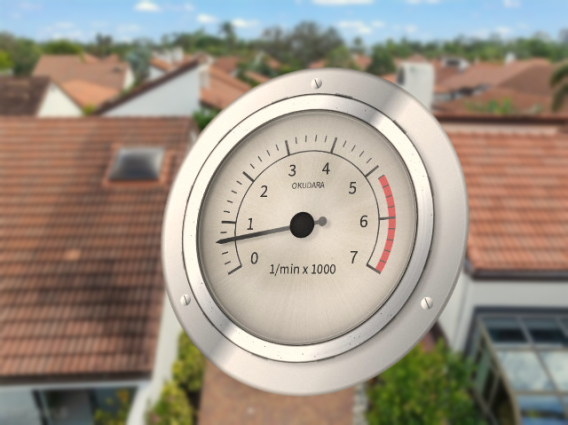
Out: rpm 600
